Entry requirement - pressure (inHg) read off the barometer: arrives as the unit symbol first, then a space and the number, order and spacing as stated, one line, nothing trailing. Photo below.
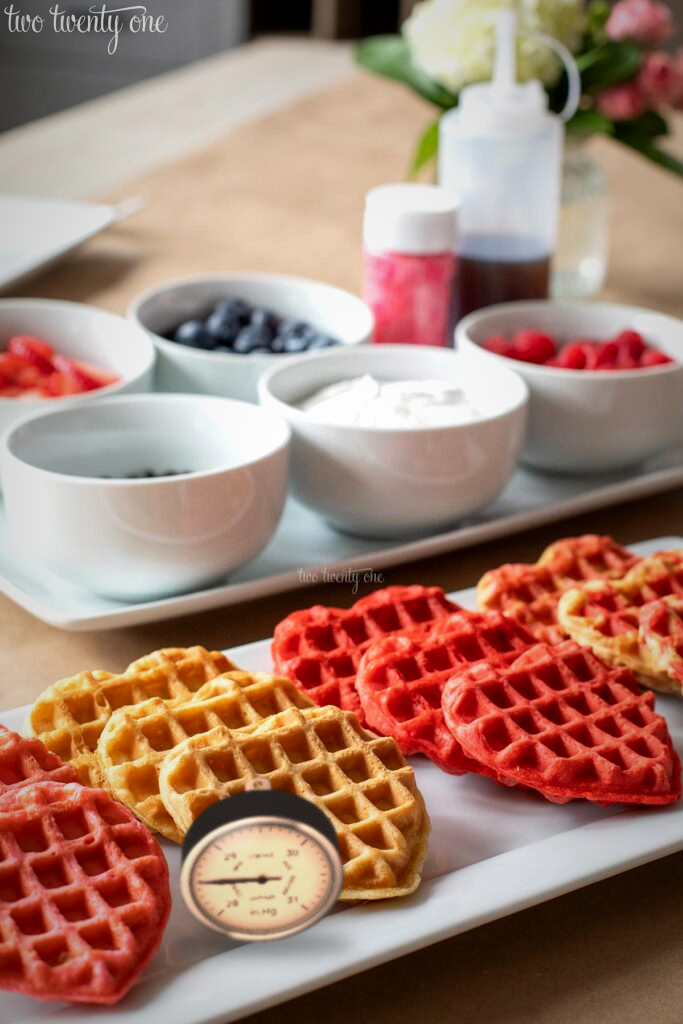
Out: inHg 28.5
